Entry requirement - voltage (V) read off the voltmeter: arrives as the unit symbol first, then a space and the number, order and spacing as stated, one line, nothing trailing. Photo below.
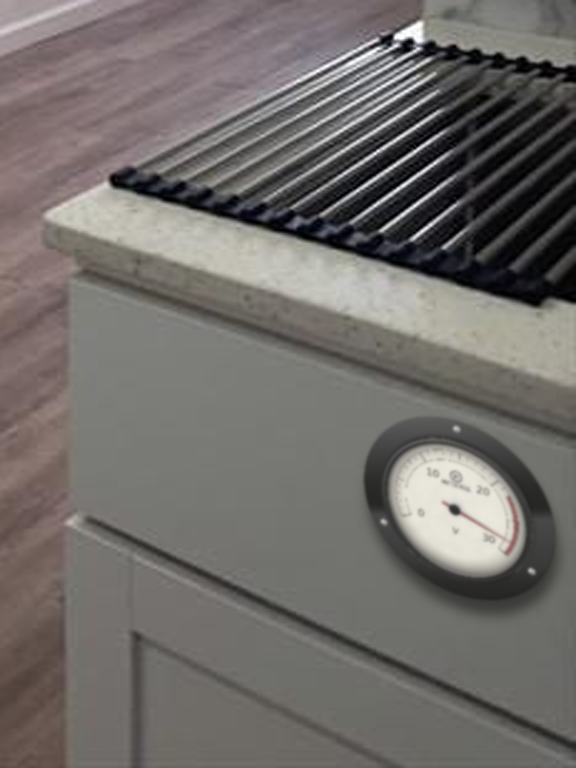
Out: V 28
